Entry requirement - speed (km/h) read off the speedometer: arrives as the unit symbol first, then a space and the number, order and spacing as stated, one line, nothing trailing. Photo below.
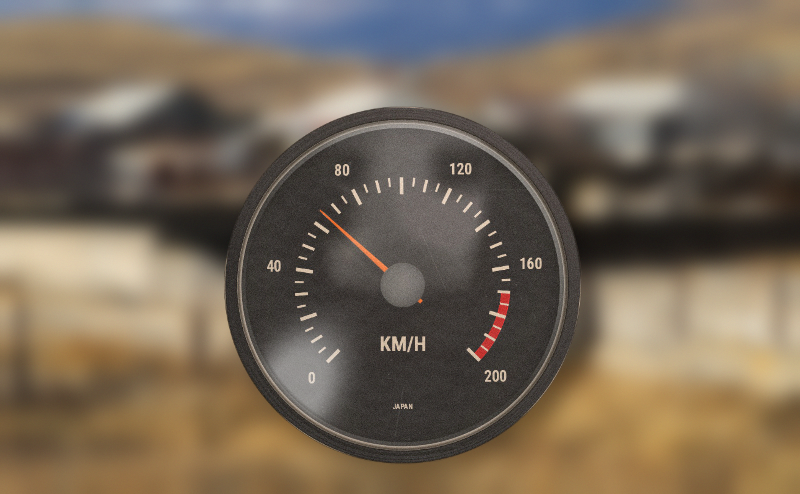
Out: km/h 65
